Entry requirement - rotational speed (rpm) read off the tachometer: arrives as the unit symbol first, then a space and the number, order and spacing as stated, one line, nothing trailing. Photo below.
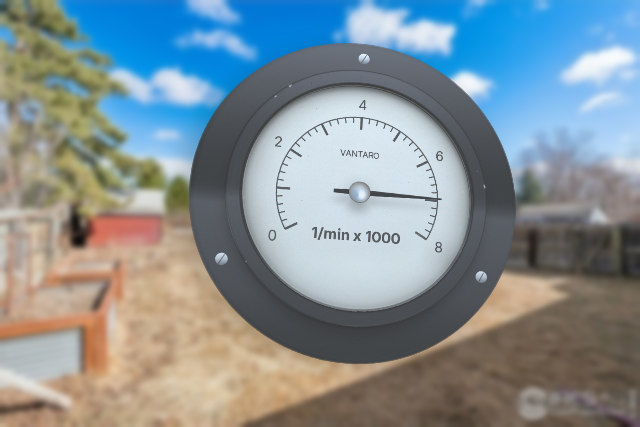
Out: rpm 7000
